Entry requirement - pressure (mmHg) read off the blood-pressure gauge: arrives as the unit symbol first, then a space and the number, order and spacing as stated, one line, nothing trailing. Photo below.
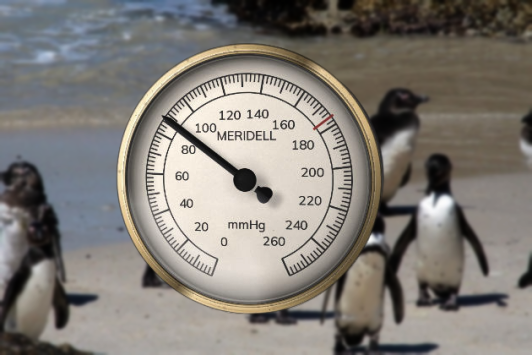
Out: mmHg 88
